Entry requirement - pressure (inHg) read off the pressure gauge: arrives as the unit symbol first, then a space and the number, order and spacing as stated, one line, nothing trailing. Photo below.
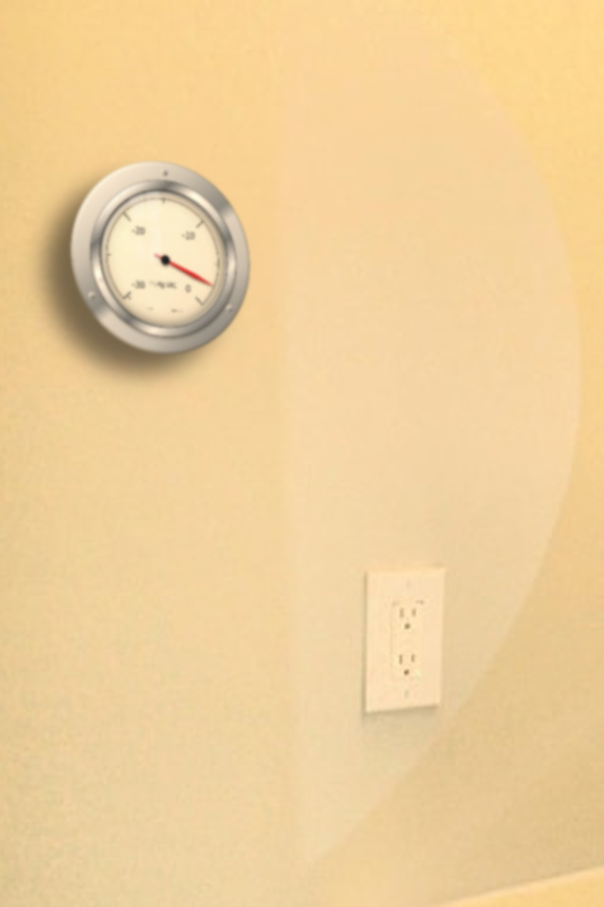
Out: inHg -2.5
